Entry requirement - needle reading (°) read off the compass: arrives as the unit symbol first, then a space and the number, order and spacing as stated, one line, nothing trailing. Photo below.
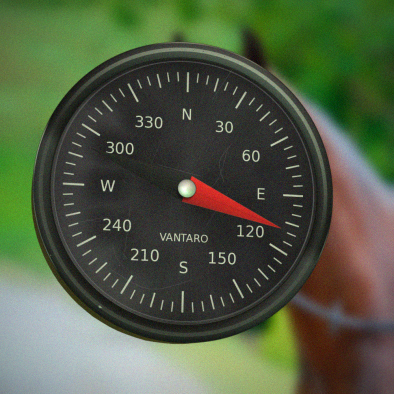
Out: ° 110
